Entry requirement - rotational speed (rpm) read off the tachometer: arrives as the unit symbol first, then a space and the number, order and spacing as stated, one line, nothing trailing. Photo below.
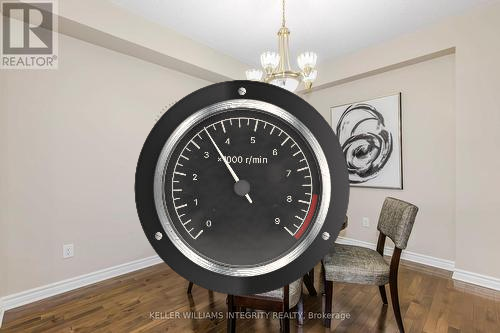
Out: rpm 3500
